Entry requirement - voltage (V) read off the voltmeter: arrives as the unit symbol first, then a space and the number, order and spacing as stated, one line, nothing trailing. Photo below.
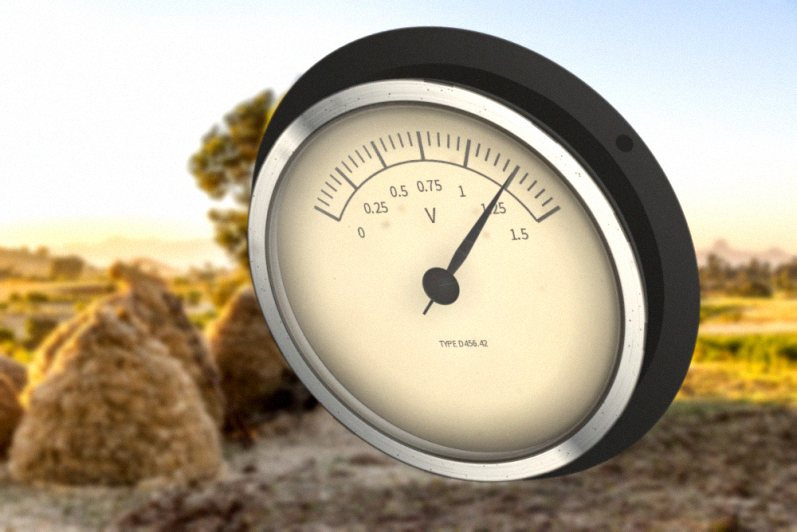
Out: V 1.25
